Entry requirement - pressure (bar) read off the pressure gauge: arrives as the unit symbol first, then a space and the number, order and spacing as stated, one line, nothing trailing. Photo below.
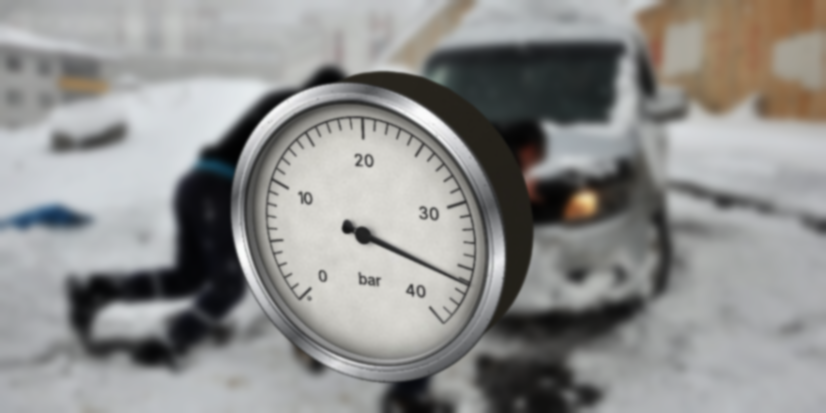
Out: bar 36
